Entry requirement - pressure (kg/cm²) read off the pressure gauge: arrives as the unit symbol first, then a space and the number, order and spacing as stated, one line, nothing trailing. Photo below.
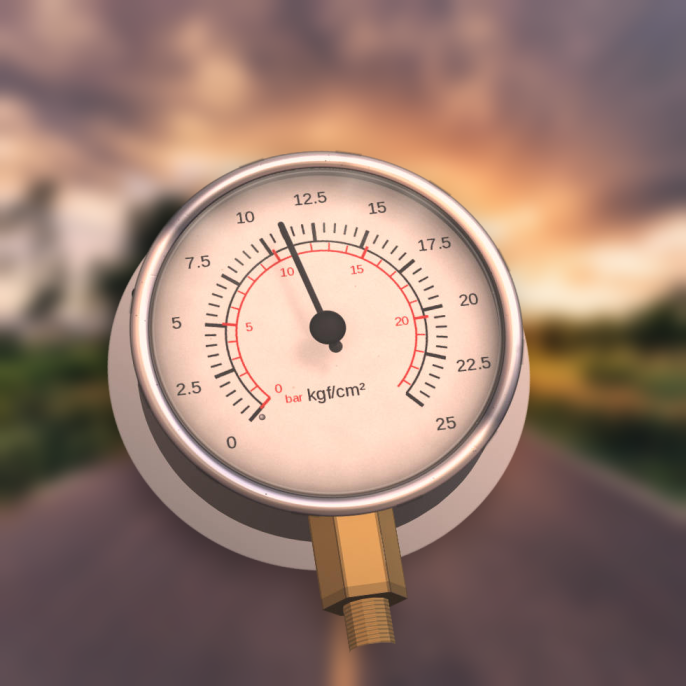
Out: kg/cm² 11
